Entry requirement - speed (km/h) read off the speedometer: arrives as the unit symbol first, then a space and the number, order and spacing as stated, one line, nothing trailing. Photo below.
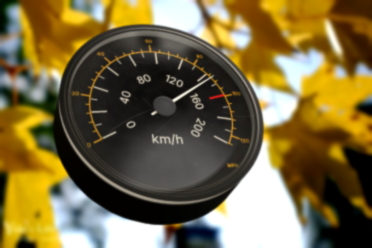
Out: km/h 145
